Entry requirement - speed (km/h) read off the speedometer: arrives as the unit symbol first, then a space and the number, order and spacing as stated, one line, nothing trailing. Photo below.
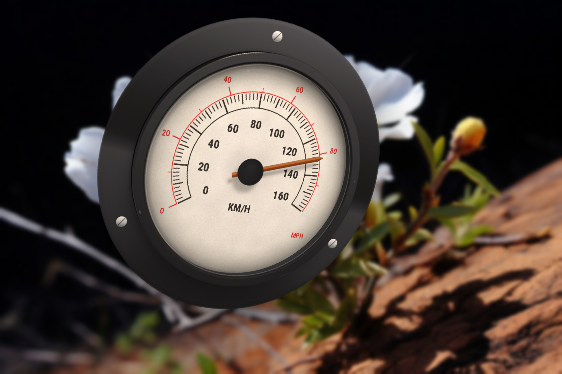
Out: km/h 130
